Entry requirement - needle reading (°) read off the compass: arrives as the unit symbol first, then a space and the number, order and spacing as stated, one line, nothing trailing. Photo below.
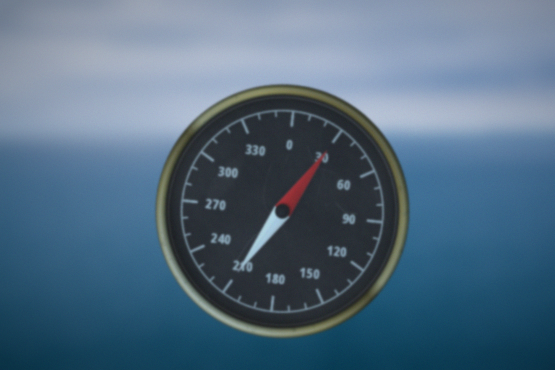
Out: ° 30
